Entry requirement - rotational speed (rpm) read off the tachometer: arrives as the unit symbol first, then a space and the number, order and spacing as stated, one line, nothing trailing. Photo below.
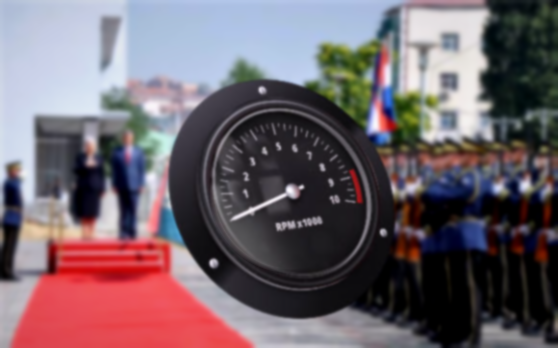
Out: rpm 0
